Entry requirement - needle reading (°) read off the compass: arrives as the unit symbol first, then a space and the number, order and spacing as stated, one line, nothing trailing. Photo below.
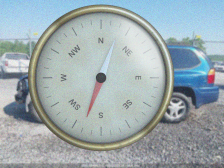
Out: ° 200
